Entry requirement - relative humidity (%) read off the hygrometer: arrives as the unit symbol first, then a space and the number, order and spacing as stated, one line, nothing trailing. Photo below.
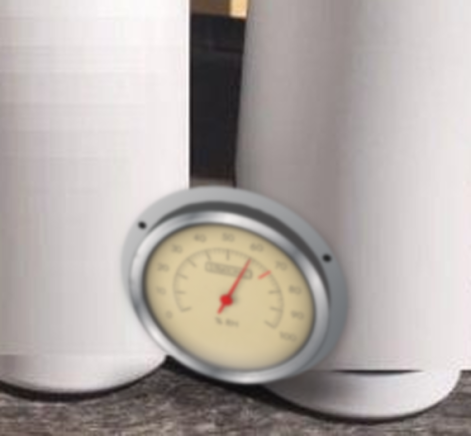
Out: % 60
